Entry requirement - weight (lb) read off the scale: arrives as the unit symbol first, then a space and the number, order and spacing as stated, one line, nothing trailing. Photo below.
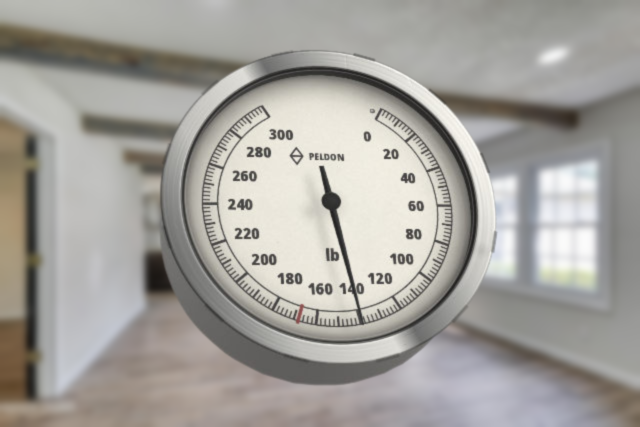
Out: lb 140
